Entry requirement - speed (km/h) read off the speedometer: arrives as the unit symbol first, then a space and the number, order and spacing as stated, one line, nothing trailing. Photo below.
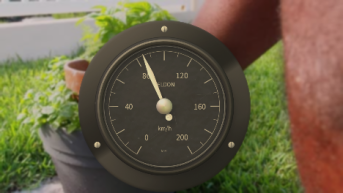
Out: km/h 85
